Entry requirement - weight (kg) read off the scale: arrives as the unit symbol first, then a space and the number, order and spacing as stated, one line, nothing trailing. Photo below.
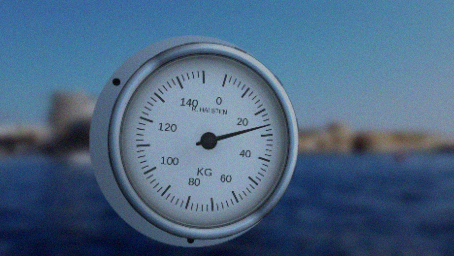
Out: kg 26
